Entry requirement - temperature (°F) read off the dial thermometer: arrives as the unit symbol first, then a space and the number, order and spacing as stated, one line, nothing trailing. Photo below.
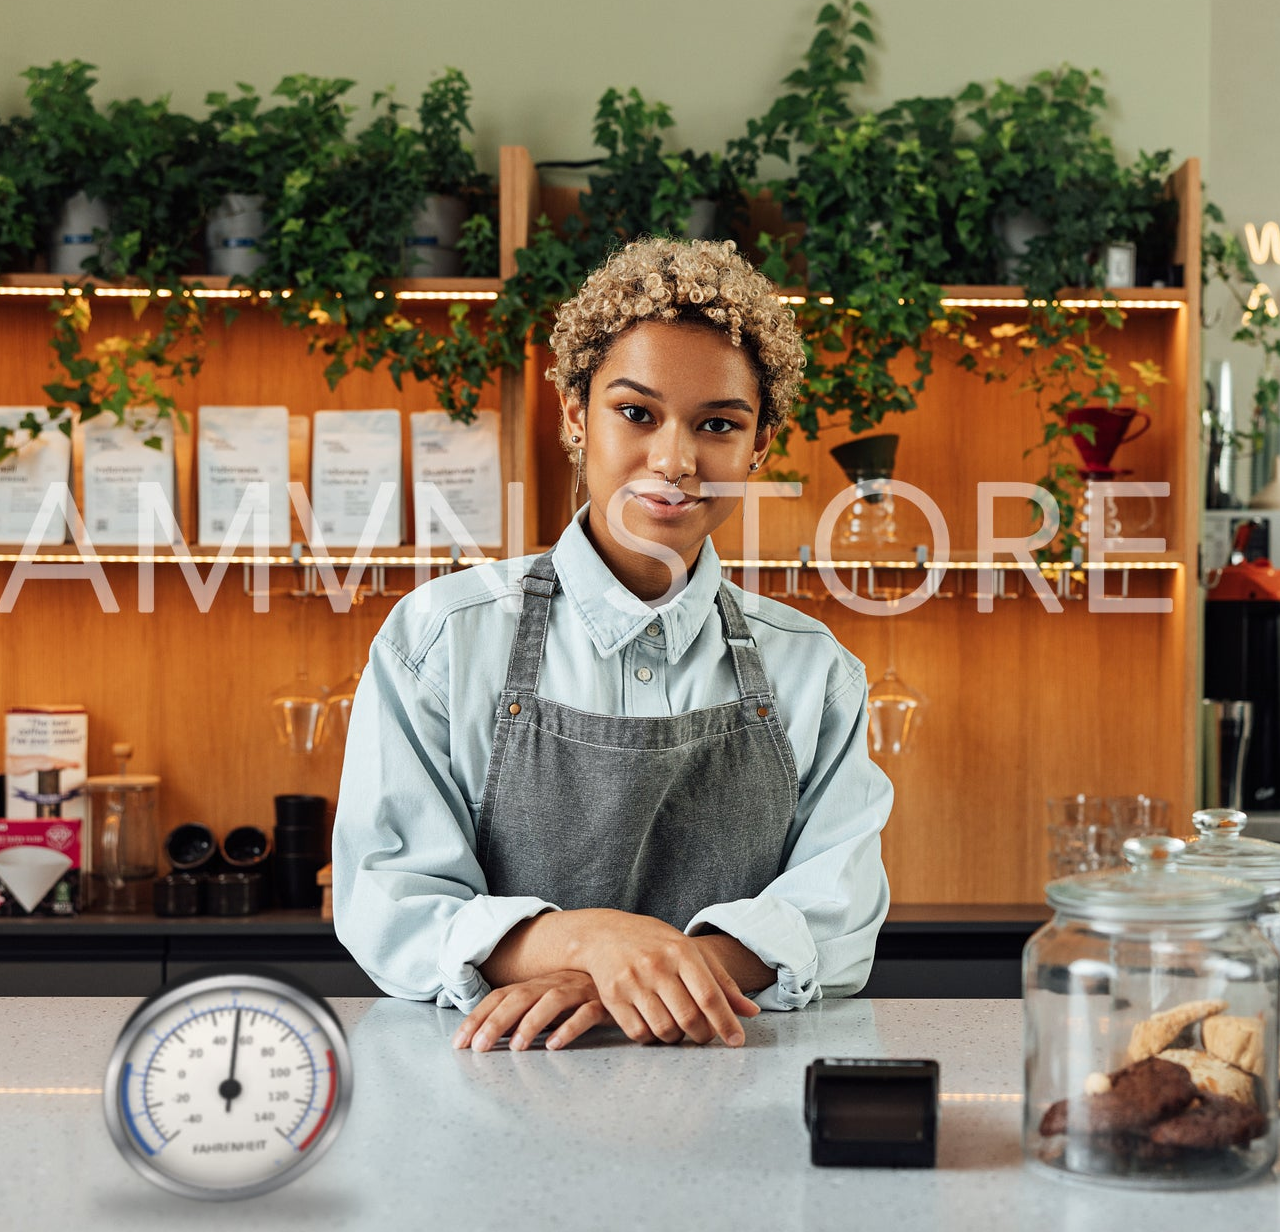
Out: °F 52
